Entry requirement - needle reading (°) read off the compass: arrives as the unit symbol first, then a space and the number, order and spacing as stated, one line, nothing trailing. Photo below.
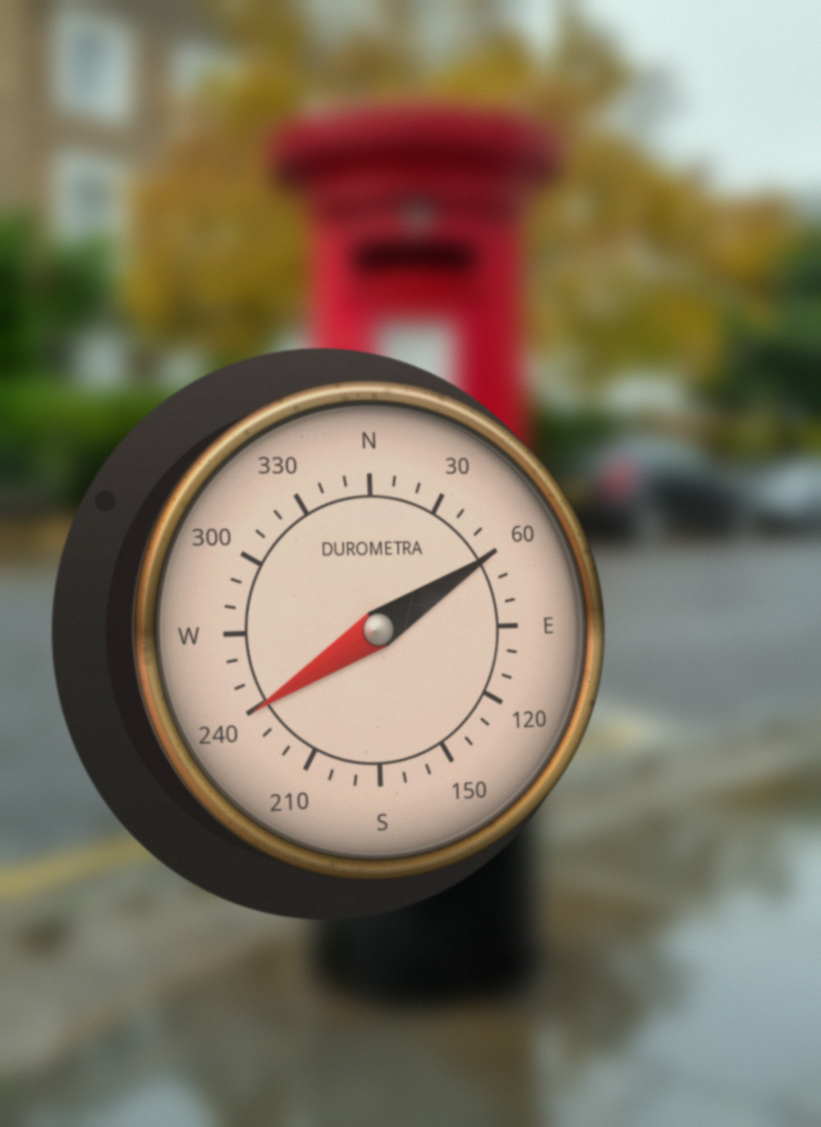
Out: ° 240
